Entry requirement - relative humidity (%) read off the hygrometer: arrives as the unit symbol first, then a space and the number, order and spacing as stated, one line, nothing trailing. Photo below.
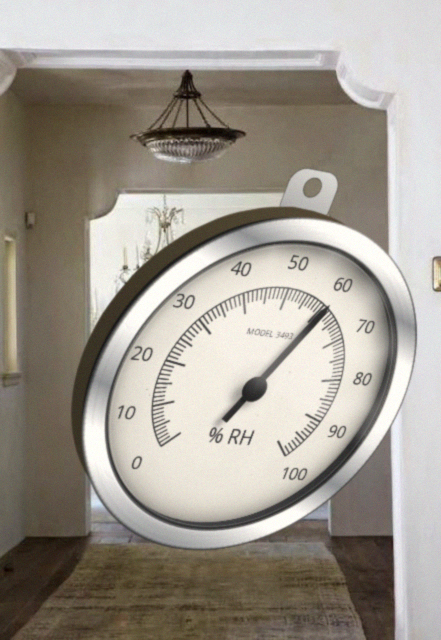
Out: % 60
